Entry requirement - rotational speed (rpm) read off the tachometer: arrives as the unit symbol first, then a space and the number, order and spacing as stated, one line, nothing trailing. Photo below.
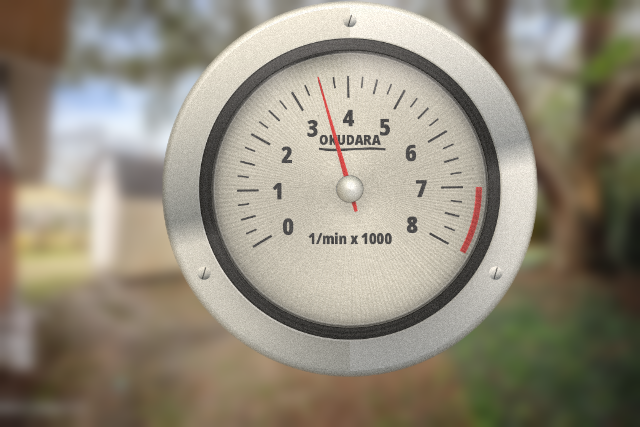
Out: rpm 3500
